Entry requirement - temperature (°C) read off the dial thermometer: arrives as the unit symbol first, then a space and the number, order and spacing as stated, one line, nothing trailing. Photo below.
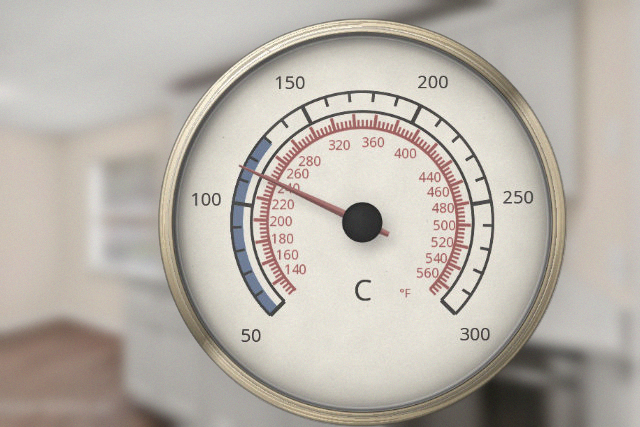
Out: °C 115
